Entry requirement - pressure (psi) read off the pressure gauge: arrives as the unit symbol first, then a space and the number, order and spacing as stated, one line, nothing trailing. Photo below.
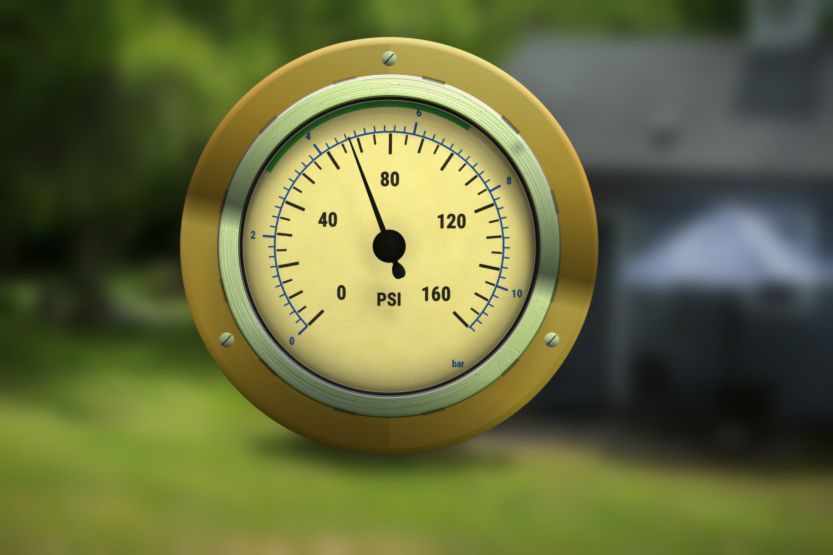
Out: psi 67.5
